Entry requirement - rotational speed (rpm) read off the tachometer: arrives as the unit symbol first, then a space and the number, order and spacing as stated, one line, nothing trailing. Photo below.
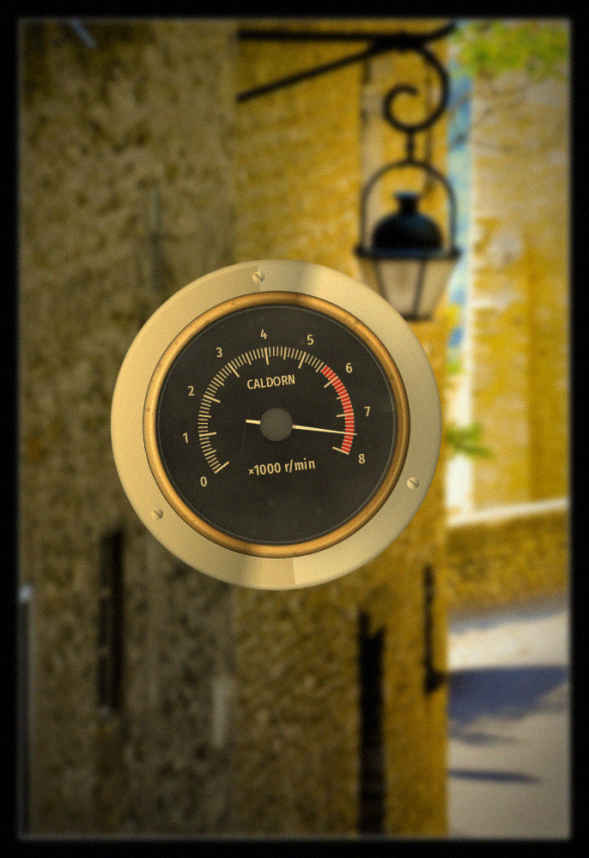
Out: rpm 7500
